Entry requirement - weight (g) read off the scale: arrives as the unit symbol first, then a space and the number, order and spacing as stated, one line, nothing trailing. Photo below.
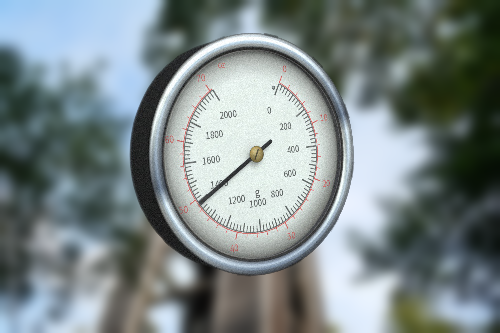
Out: g 1400
